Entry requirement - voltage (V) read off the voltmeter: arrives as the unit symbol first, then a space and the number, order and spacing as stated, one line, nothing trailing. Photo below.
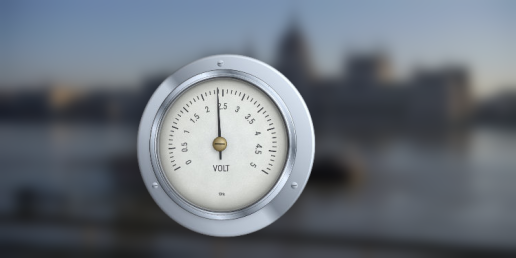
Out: V 2.4
